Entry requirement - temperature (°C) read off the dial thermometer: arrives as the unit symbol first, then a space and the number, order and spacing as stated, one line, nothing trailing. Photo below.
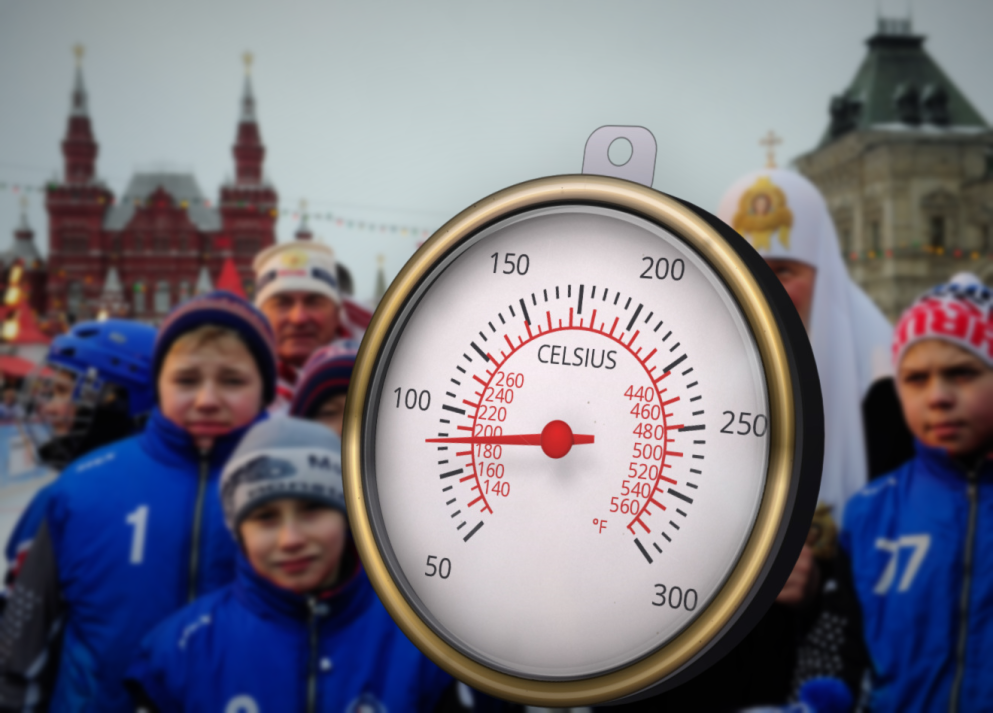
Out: °C 87.5
